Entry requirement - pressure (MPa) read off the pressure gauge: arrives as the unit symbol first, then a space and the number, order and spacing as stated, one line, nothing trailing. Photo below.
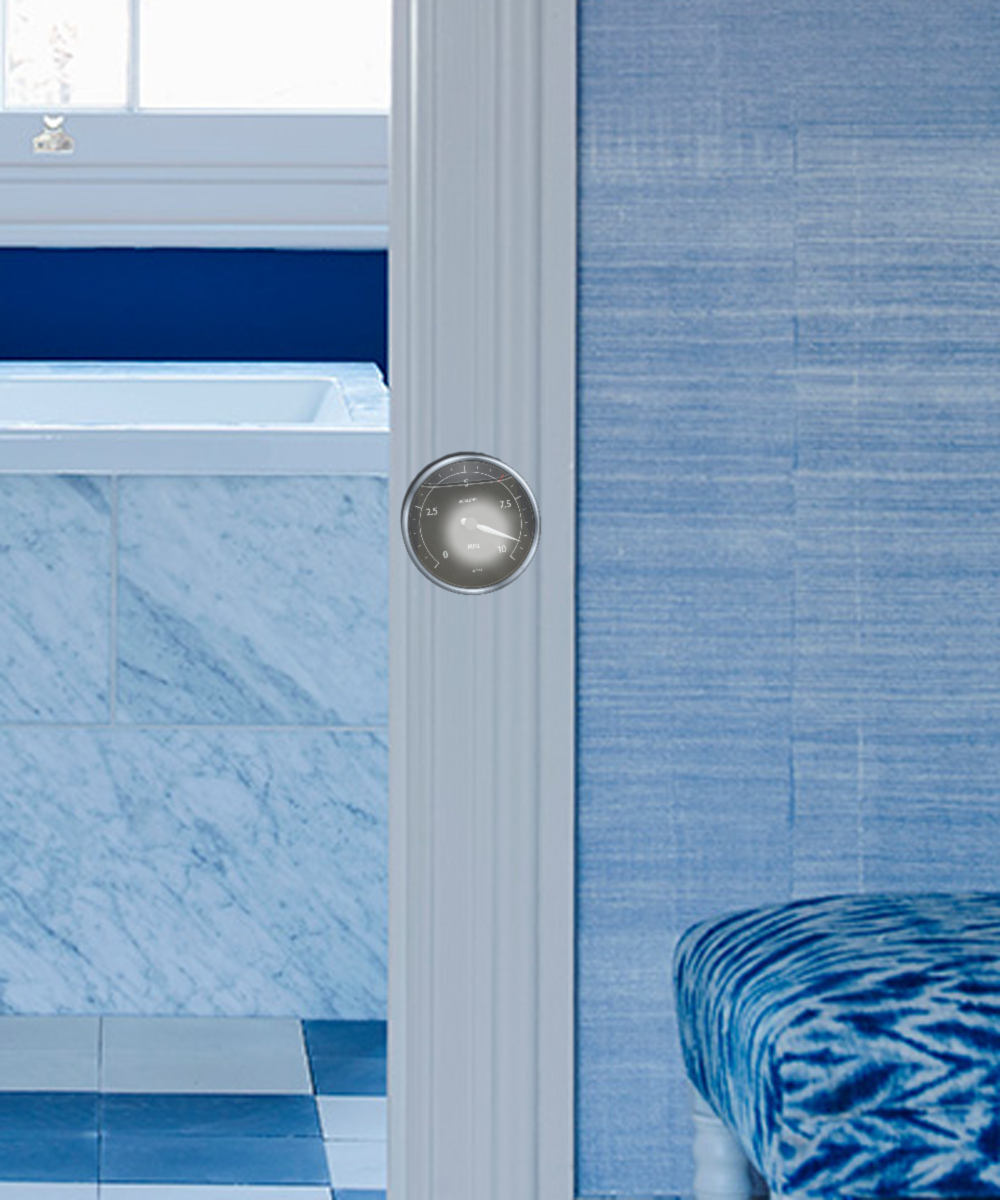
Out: MPa 9.25
